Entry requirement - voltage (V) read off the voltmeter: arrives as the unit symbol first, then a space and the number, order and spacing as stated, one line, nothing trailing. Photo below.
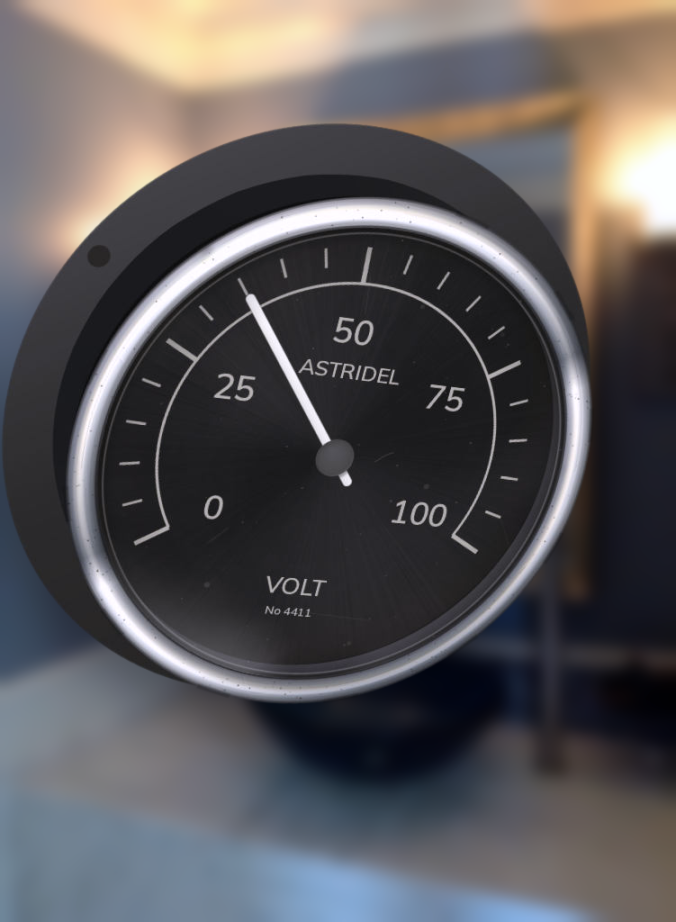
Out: V 35
